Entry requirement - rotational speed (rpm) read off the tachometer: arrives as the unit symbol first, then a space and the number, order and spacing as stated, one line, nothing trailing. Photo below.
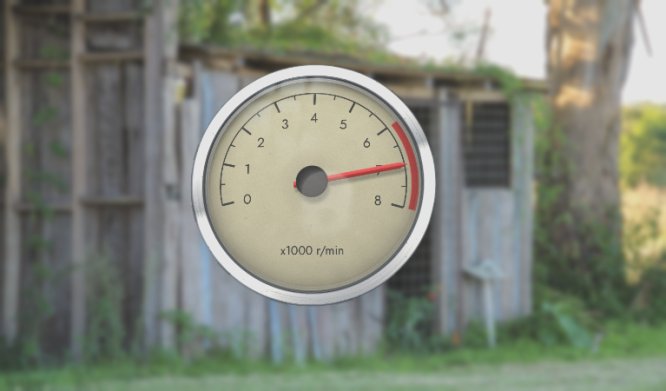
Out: rpm 7000
